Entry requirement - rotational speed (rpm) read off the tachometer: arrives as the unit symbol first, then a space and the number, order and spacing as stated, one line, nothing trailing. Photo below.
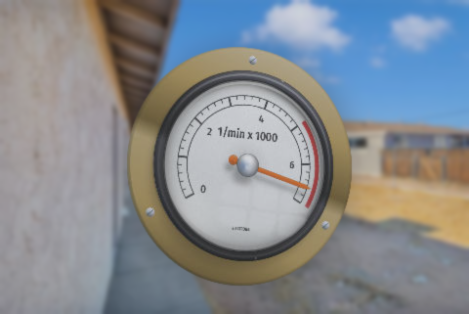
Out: rpm 6600
